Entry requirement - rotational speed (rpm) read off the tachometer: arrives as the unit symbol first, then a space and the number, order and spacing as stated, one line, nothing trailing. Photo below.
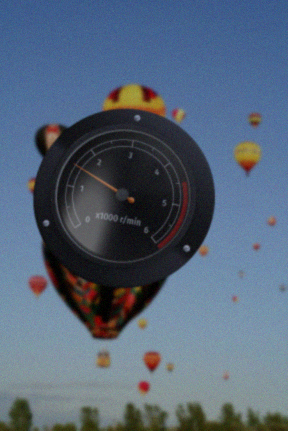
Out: rpm 1500
